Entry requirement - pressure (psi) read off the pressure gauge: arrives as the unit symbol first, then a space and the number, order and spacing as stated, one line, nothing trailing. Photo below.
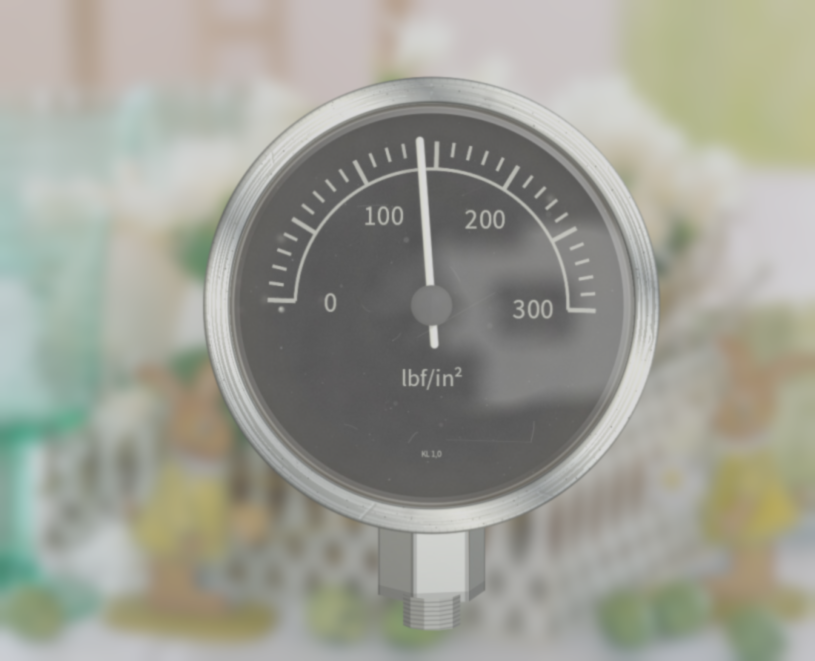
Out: psi 140
